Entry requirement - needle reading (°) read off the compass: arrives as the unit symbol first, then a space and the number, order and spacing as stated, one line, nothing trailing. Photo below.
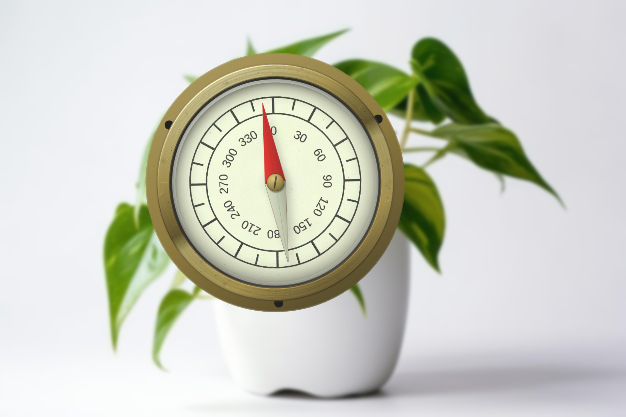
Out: ° 352.5
